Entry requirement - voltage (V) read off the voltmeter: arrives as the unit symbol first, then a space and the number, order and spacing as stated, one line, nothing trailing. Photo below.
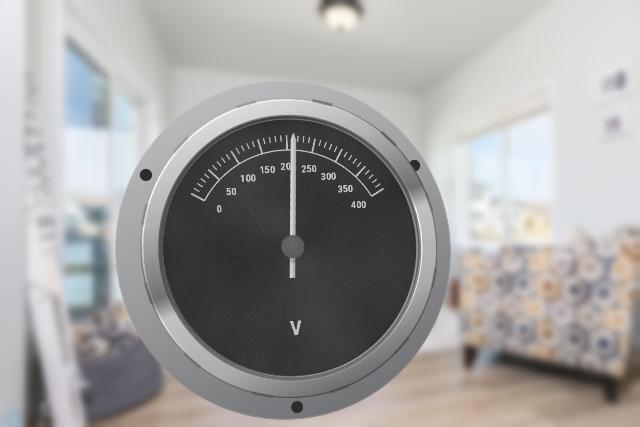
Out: V 210
